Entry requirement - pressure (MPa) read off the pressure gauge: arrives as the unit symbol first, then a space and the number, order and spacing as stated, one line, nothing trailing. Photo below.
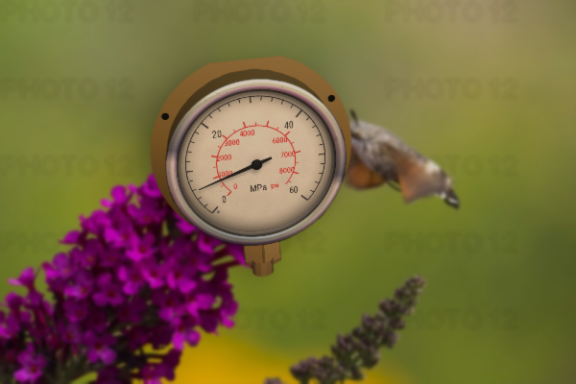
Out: MPa 6
